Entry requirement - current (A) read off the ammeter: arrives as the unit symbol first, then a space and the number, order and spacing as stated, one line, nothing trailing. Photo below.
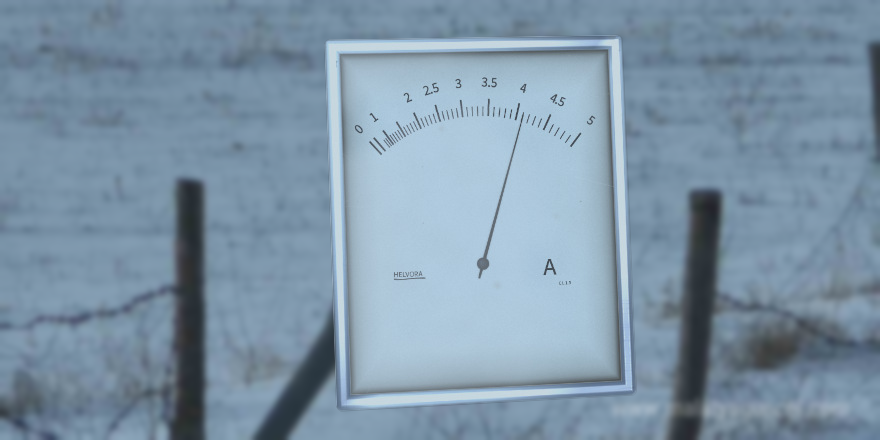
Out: A 4.1
